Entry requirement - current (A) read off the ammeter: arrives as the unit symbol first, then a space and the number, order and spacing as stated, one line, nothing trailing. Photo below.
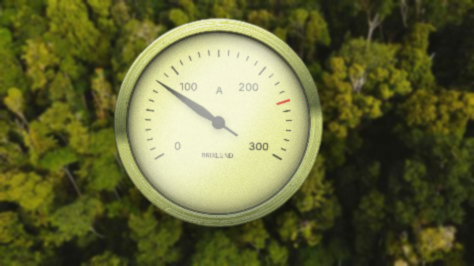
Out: A 80
